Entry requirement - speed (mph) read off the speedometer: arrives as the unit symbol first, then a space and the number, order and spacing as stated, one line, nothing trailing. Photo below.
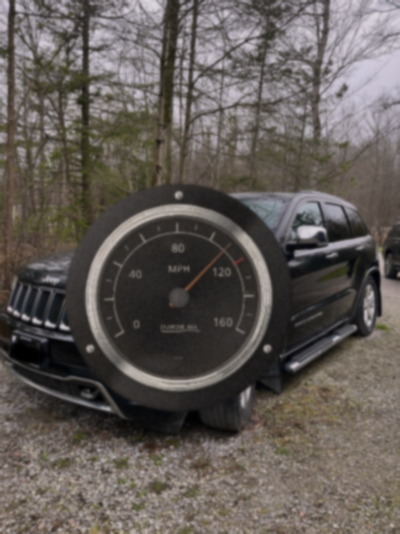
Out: mph 110
